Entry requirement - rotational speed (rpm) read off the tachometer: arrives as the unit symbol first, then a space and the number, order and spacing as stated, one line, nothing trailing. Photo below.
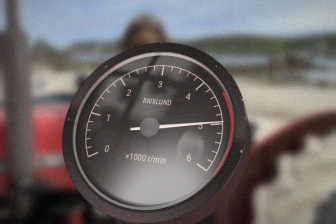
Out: rpm 5000
